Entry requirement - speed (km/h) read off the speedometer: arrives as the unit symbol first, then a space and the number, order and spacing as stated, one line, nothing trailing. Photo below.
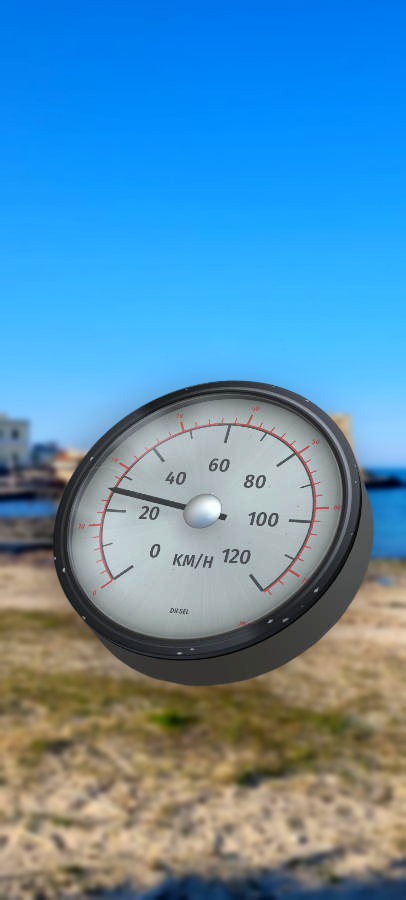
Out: km/h 25
